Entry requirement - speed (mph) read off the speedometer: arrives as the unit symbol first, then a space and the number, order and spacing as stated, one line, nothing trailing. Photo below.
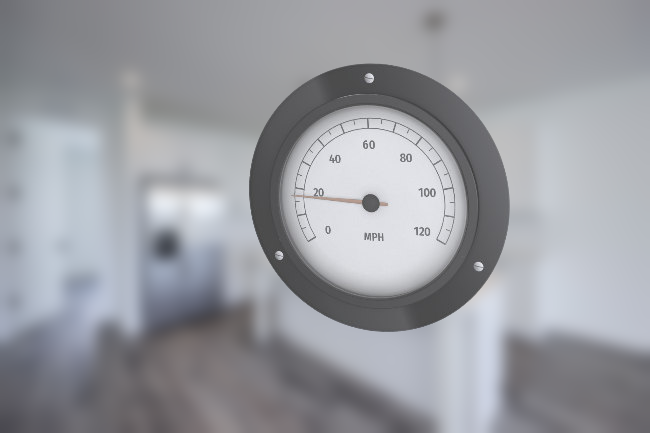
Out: mph 17.5
